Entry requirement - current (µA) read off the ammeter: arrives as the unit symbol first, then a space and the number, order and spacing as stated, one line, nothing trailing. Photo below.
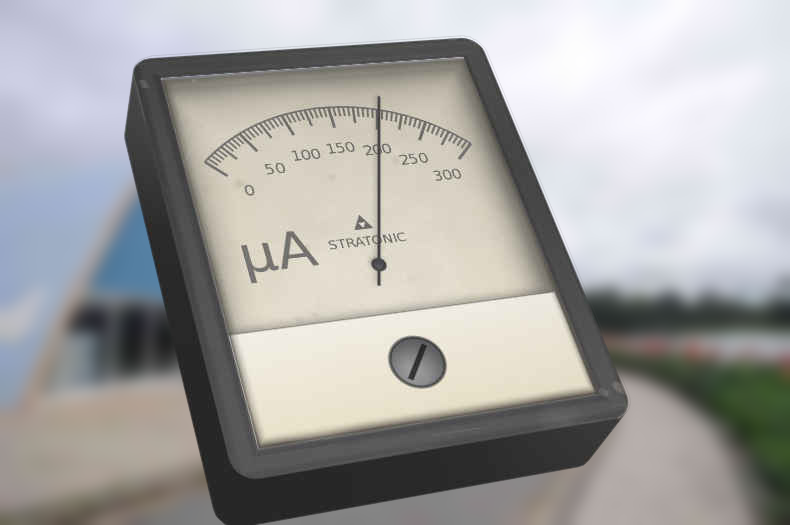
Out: µA 200
